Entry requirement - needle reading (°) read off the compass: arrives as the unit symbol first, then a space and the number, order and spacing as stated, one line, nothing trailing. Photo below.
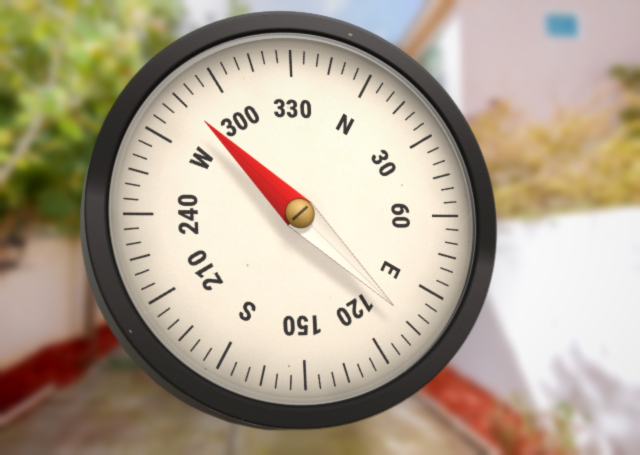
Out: ° 285
